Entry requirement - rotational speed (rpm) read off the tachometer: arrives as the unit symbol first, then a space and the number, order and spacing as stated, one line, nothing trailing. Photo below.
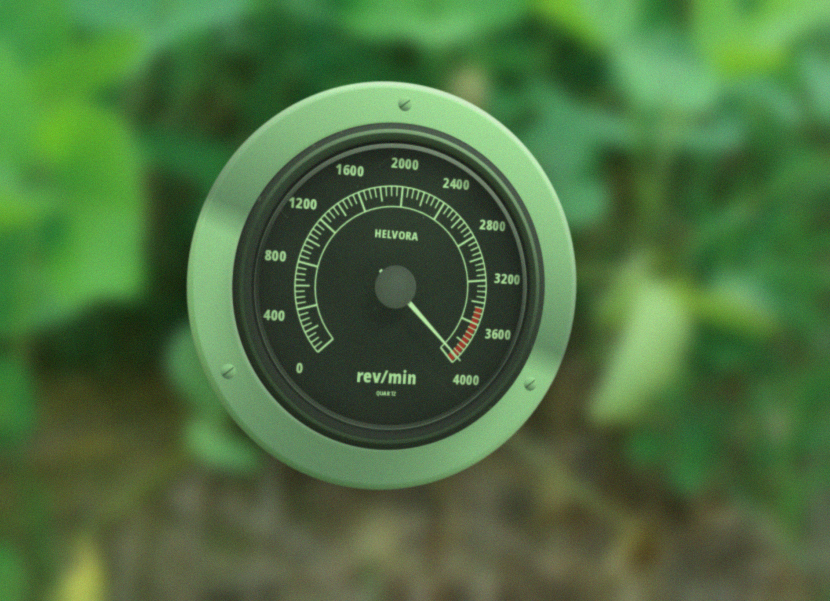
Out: rpm 3950
